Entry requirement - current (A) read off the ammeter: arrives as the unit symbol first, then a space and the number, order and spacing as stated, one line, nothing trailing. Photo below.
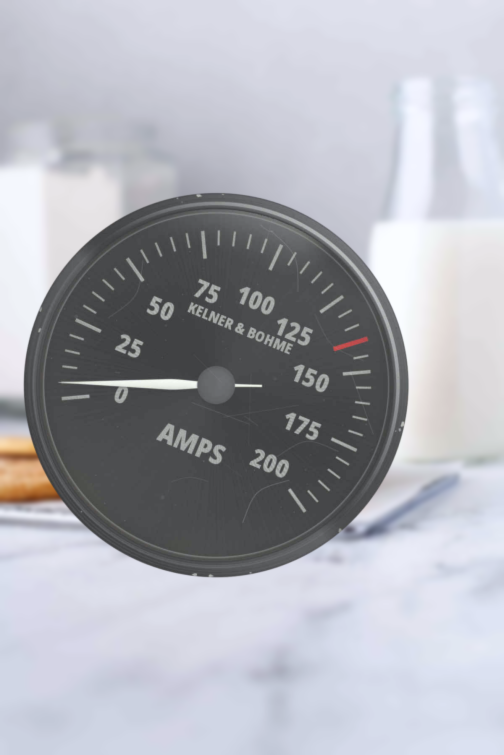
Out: A 5
